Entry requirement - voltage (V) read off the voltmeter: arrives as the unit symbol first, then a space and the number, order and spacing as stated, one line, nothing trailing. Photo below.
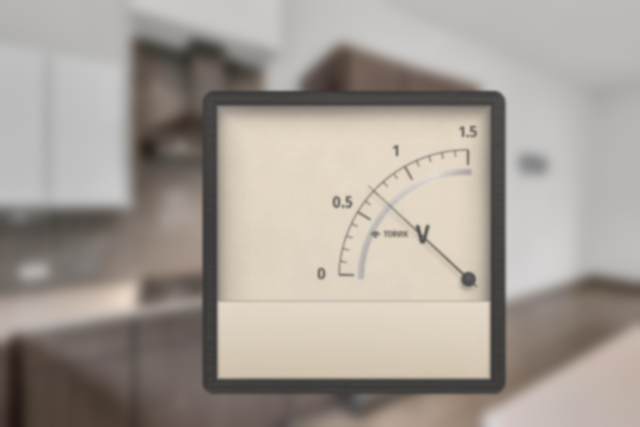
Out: V 0.7
